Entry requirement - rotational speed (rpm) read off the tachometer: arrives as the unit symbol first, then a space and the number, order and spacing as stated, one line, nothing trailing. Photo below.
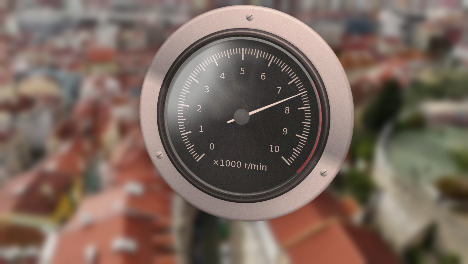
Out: rpm 7500
